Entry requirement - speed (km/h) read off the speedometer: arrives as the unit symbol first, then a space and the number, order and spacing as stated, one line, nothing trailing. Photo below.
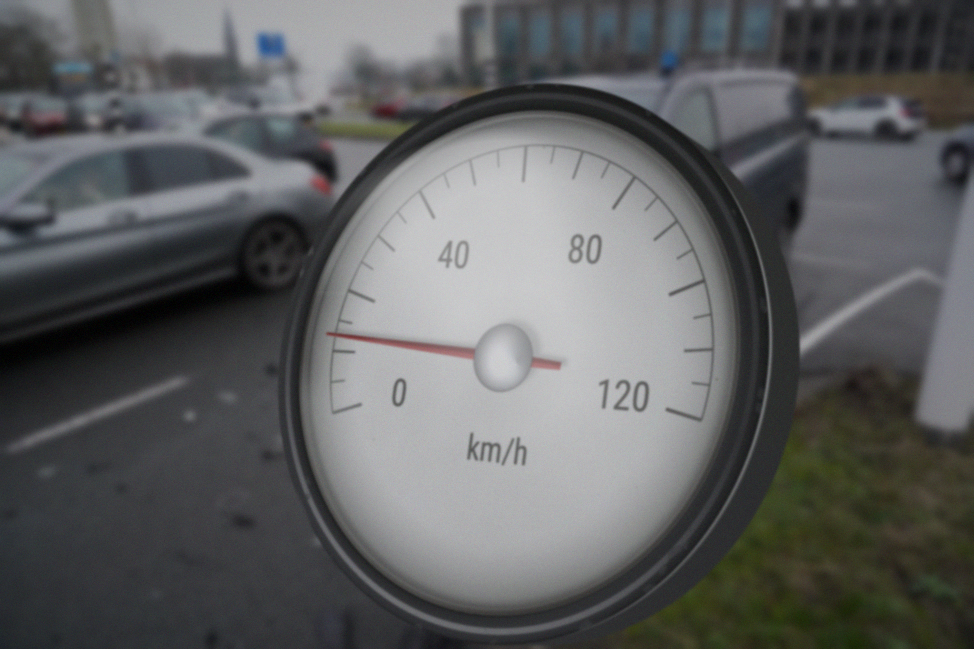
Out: km/h 12.5
